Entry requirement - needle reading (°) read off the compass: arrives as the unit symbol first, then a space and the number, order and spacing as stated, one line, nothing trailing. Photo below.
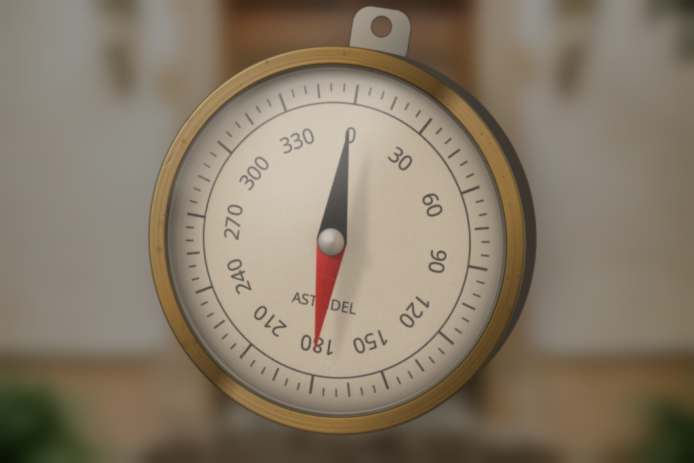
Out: ° 180
